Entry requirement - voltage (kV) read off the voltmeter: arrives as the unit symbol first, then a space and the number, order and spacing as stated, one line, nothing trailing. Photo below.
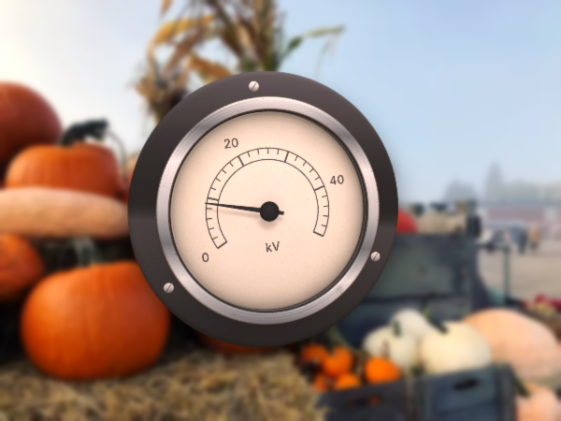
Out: kV 9
